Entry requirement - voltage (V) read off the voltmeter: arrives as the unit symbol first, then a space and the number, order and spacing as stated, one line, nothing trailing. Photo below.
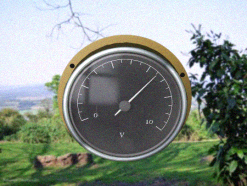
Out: V 6.5
